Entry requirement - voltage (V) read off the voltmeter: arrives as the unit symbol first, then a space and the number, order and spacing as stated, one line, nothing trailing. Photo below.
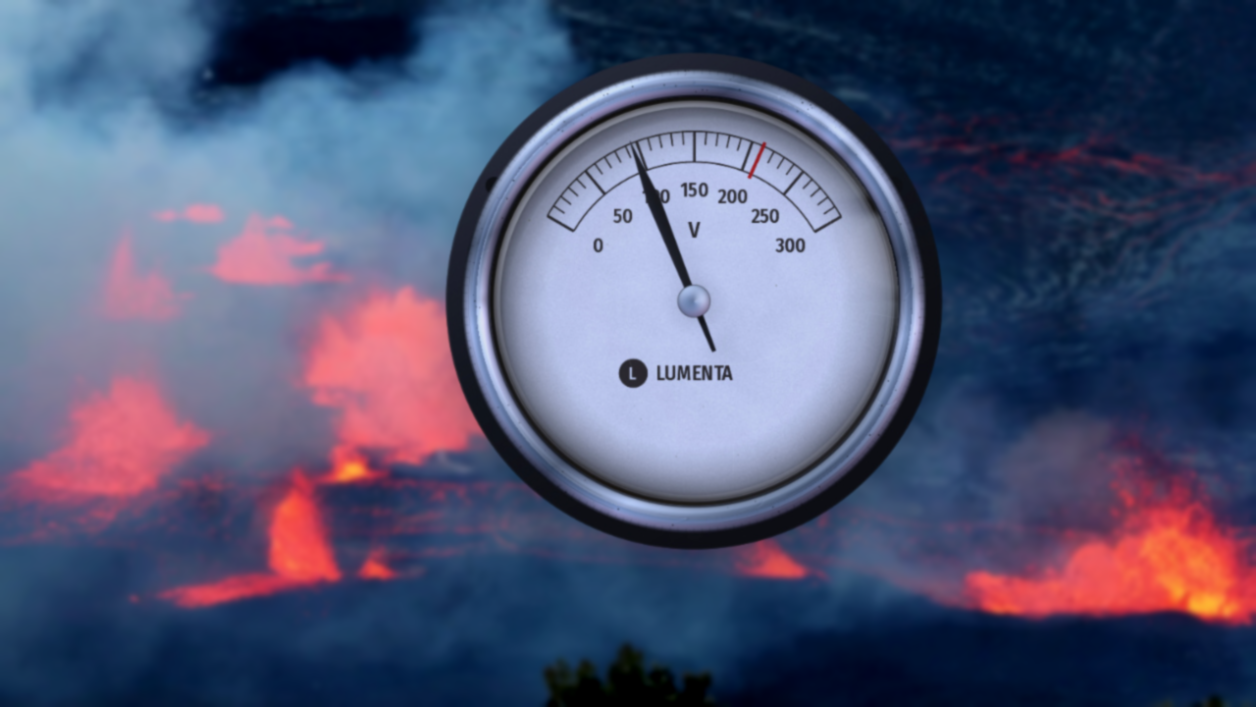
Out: V 95
